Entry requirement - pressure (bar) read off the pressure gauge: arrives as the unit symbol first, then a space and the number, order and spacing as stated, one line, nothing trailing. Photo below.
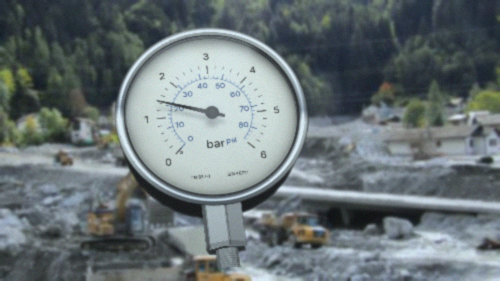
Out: bar 1.4
